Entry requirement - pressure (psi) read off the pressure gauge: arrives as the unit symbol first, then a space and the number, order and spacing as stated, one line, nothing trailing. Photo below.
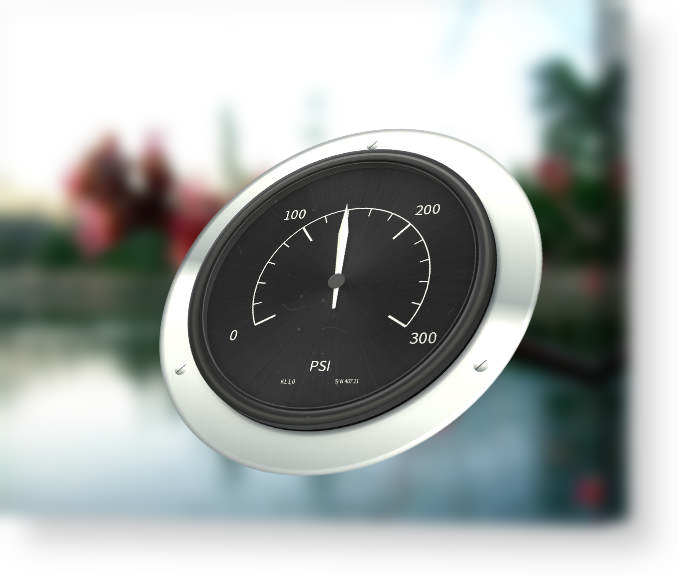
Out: psi 140
